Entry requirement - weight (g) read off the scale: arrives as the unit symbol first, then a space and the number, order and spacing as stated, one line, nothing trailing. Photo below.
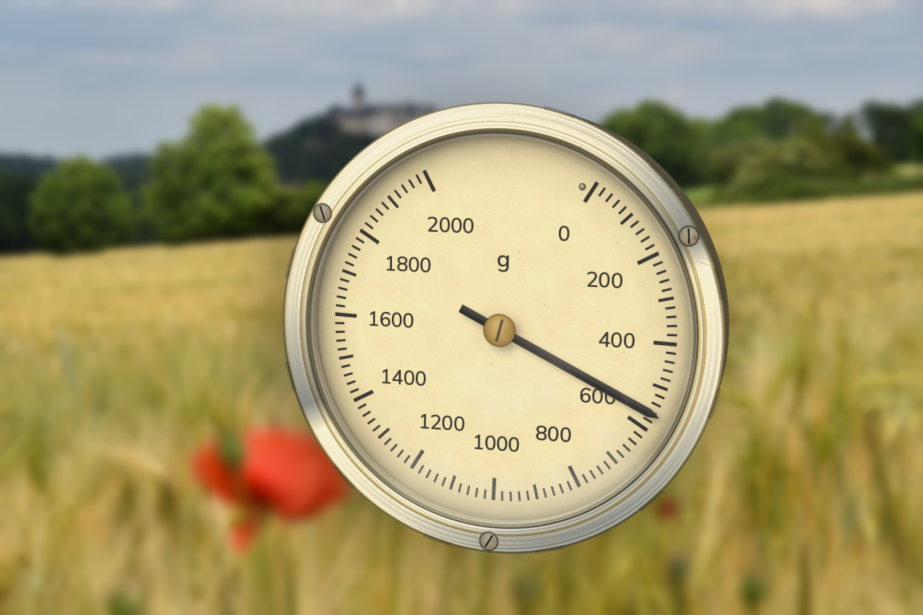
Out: g 560
